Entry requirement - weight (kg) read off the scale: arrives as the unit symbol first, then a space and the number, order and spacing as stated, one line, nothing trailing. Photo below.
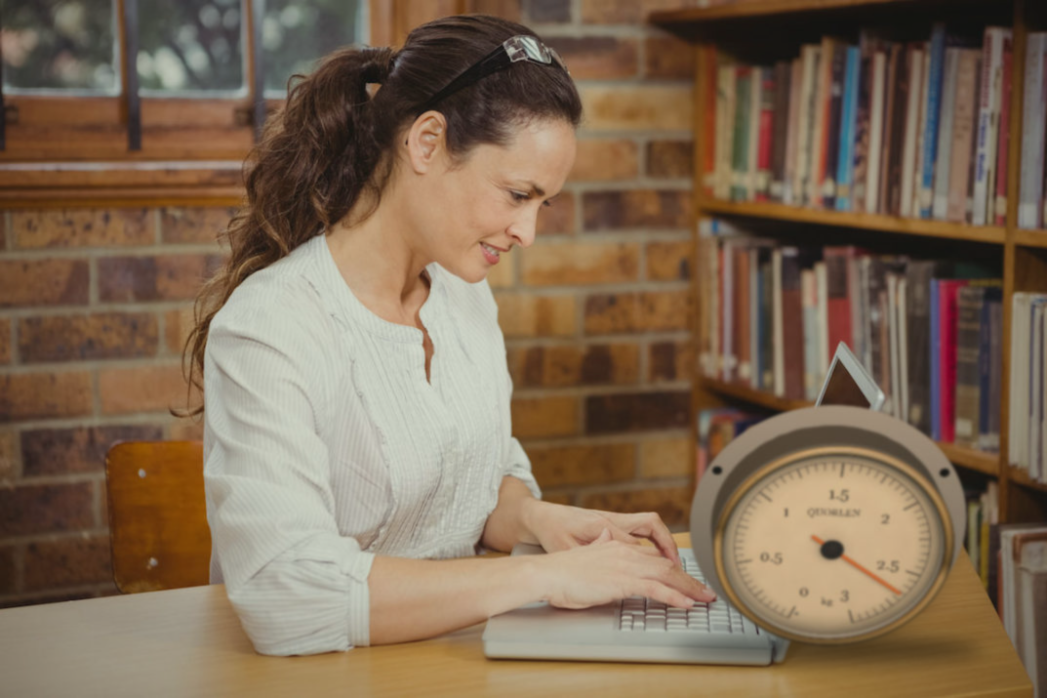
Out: kg 2.65
